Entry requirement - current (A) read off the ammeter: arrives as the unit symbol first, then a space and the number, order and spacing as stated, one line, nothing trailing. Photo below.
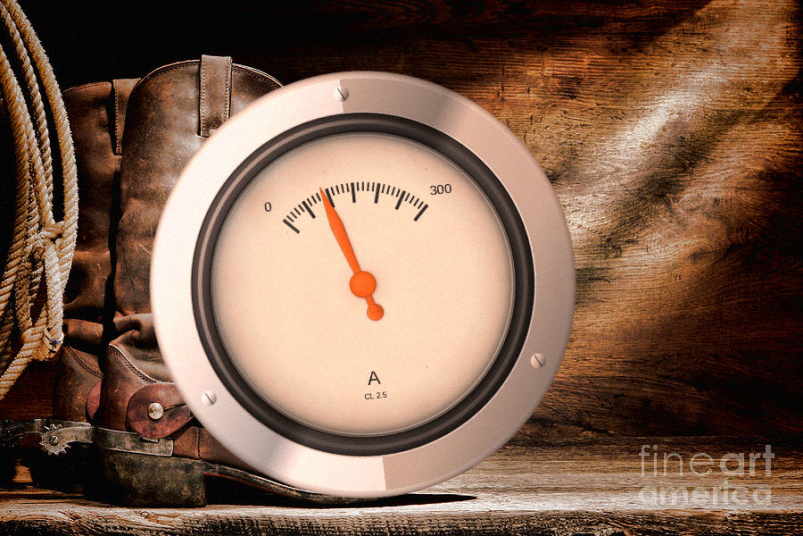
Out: A 90
